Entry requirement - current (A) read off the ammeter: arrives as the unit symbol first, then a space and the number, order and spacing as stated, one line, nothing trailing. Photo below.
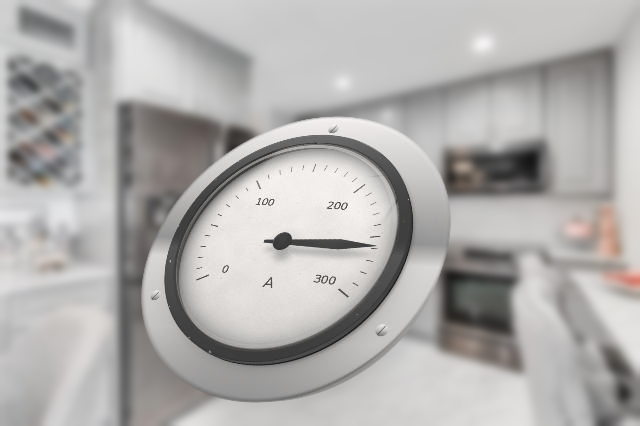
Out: A 260
